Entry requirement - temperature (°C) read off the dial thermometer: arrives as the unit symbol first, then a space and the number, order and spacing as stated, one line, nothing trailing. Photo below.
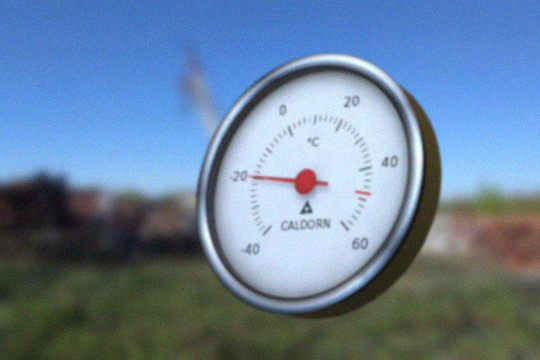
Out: °C -20
